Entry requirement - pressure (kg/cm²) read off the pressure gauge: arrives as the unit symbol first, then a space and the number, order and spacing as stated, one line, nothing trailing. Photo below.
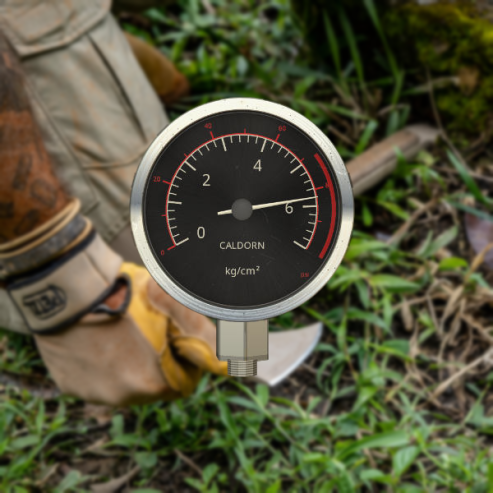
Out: kg/cm² 5.8
